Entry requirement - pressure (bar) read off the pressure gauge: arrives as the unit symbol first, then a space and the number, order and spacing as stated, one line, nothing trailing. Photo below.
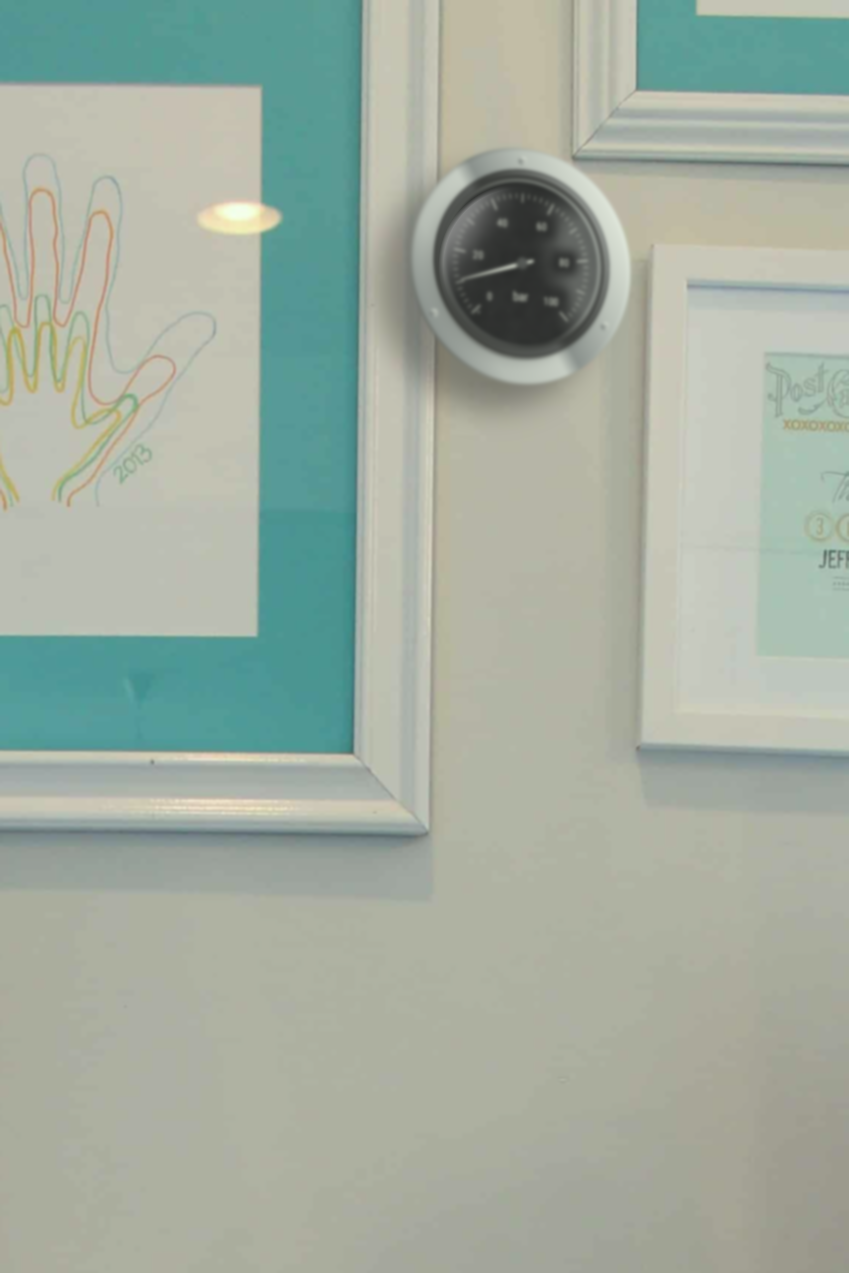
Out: bar 10
